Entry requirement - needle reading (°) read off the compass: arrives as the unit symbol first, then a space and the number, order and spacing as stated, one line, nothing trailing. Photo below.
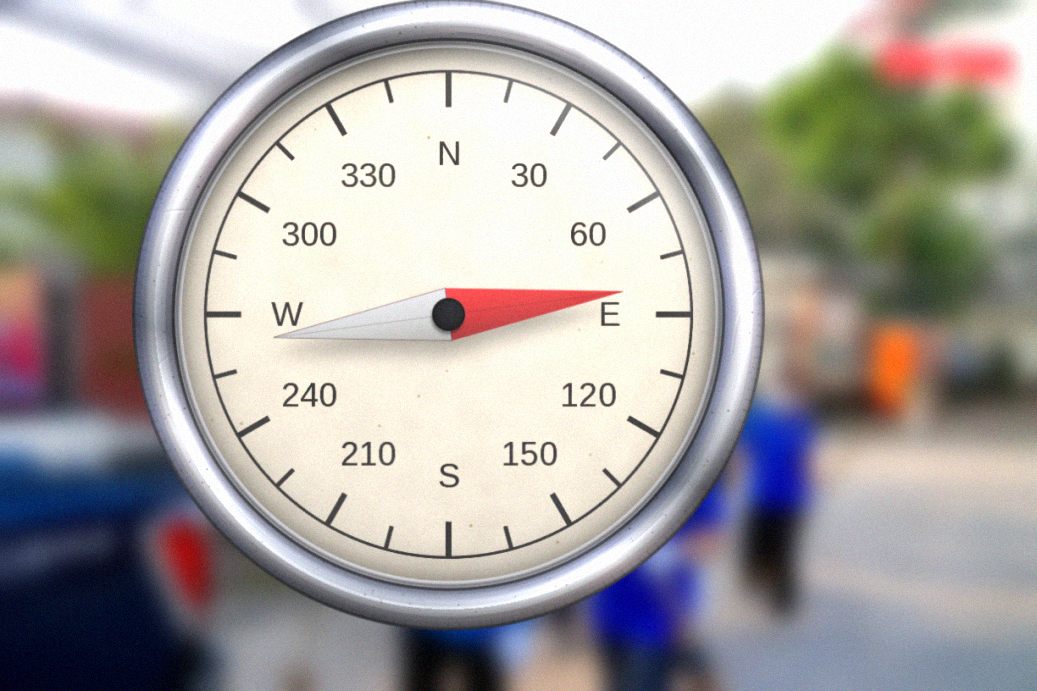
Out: ° 82.5
